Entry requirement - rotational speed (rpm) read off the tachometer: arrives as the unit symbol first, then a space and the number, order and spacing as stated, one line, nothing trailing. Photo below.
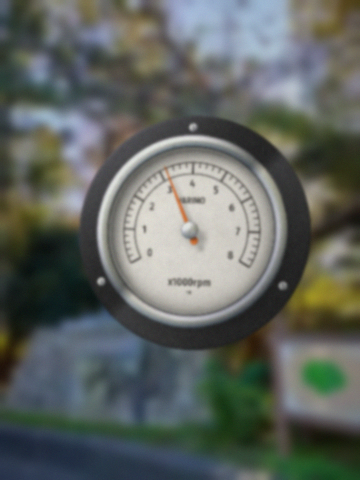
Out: rpm 3200
